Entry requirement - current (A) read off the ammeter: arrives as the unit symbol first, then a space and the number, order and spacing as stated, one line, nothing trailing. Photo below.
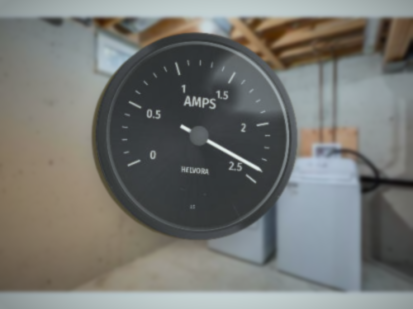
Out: A 2.4
